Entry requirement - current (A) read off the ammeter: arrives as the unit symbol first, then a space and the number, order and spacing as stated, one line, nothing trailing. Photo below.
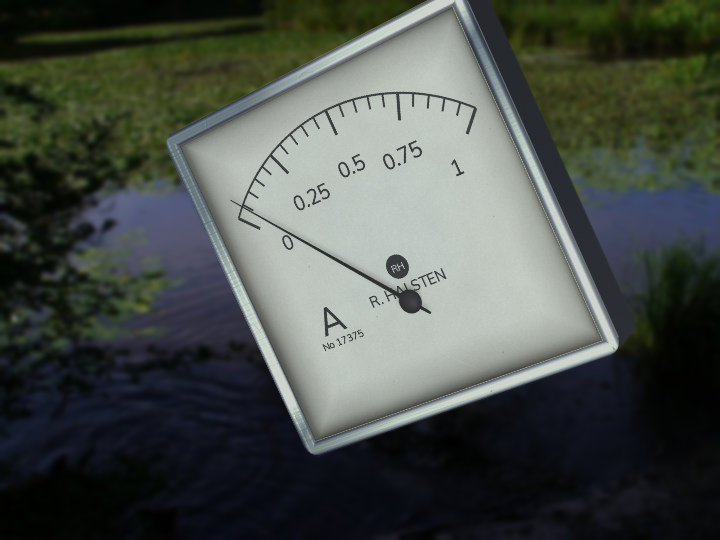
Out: A 0.05
